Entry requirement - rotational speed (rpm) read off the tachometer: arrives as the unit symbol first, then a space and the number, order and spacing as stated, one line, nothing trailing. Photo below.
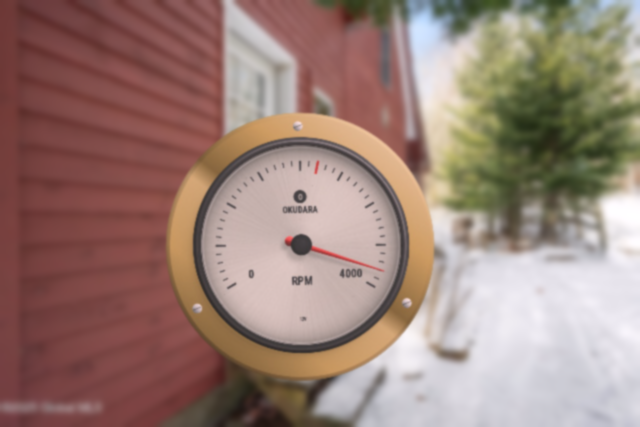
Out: rpm 3800
